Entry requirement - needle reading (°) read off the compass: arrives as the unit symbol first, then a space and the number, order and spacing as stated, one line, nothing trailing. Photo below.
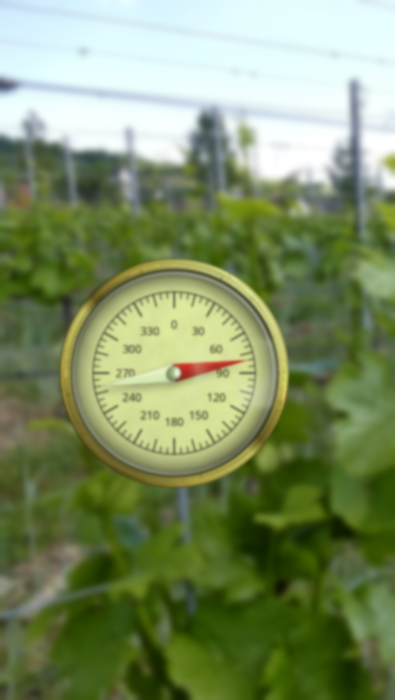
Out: ° 80
